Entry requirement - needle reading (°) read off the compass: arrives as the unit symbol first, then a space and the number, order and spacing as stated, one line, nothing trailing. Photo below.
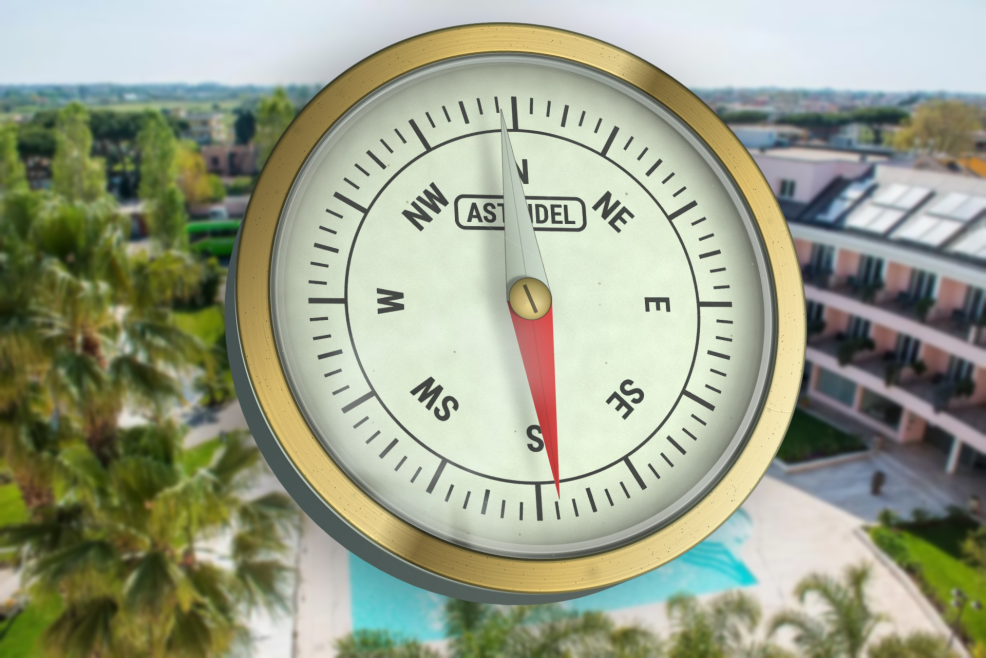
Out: ° 175
